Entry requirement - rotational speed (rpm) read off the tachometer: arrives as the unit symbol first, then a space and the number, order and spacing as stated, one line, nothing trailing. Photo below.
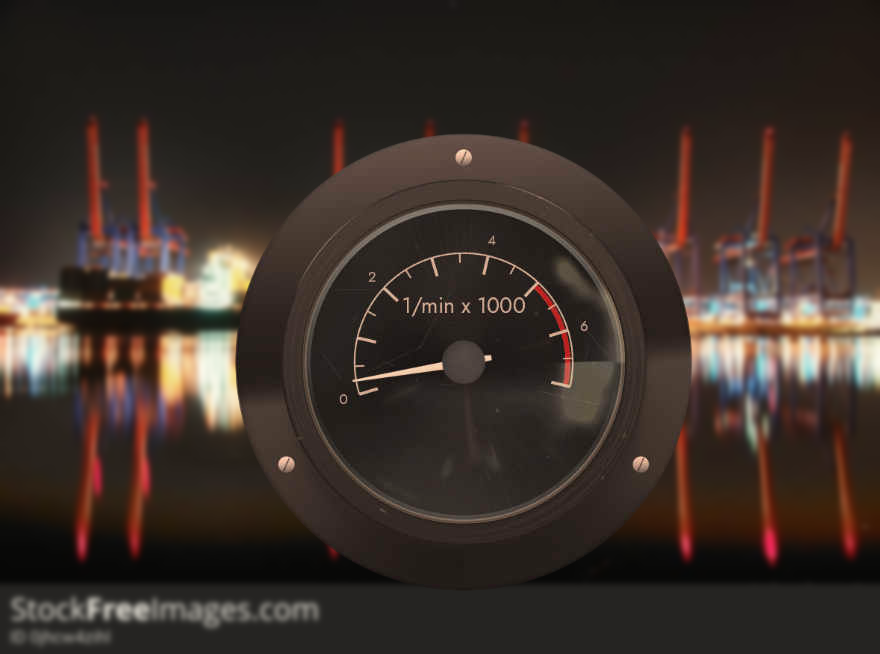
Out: rpm 250
